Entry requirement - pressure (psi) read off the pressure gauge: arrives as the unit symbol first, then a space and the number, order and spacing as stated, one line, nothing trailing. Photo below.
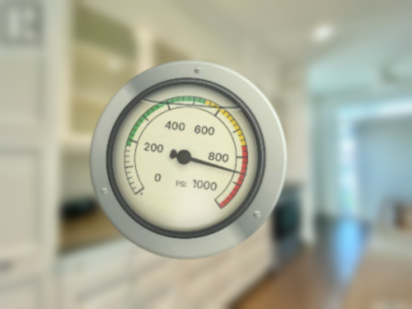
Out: psi 860
